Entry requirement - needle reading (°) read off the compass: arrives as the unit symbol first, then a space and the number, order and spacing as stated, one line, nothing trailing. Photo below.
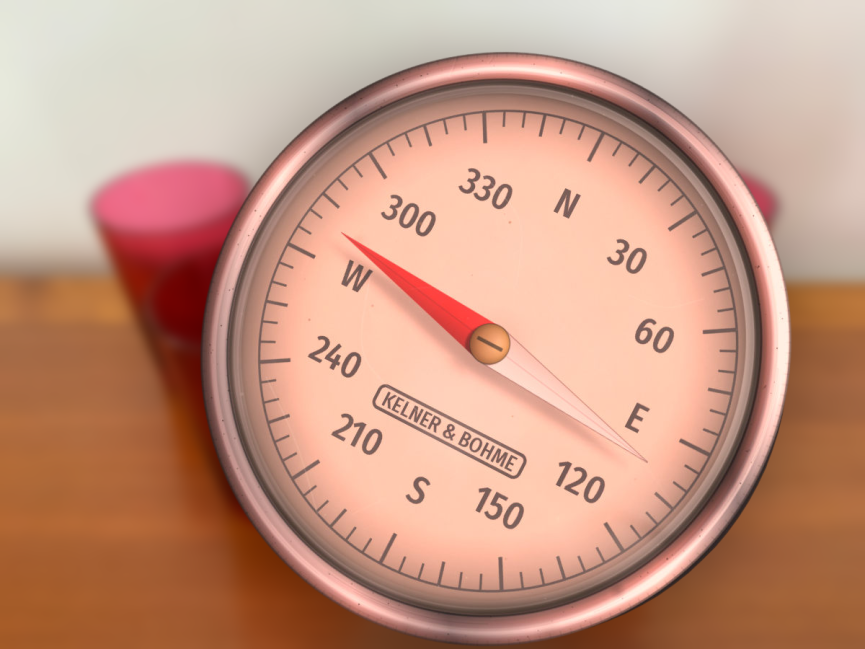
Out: ° 280
